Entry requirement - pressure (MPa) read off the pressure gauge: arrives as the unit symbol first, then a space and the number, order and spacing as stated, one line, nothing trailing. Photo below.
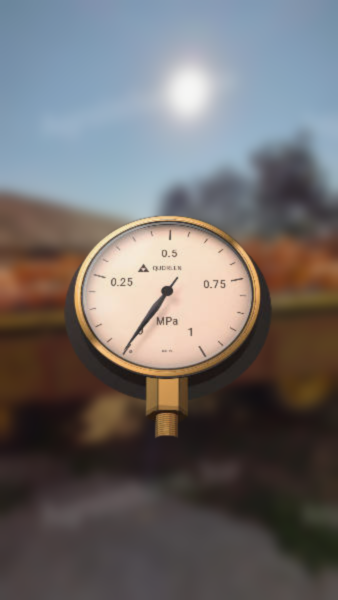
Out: MPa 0
